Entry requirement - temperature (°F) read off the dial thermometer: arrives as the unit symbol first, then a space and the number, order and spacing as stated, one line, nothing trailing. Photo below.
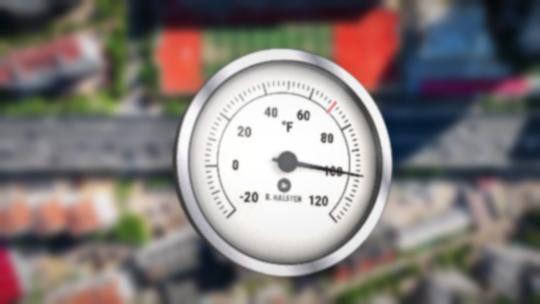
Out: °F 100
